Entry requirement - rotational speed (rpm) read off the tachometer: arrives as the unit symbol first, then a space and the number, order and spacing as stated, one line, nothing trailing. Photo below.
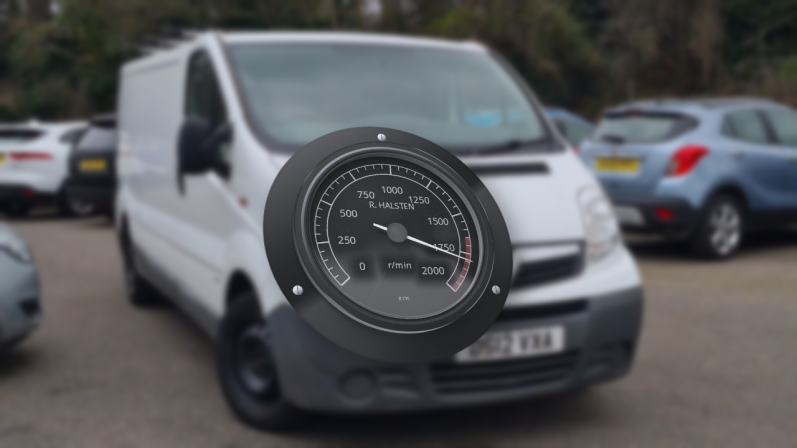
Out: rpm 1800
